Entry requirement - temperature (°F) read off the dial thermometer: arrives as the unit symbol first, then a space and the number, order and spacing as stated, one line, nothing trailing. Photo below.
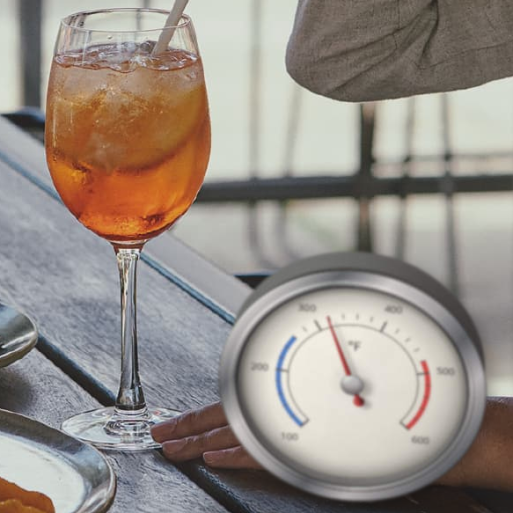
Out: °F 320
